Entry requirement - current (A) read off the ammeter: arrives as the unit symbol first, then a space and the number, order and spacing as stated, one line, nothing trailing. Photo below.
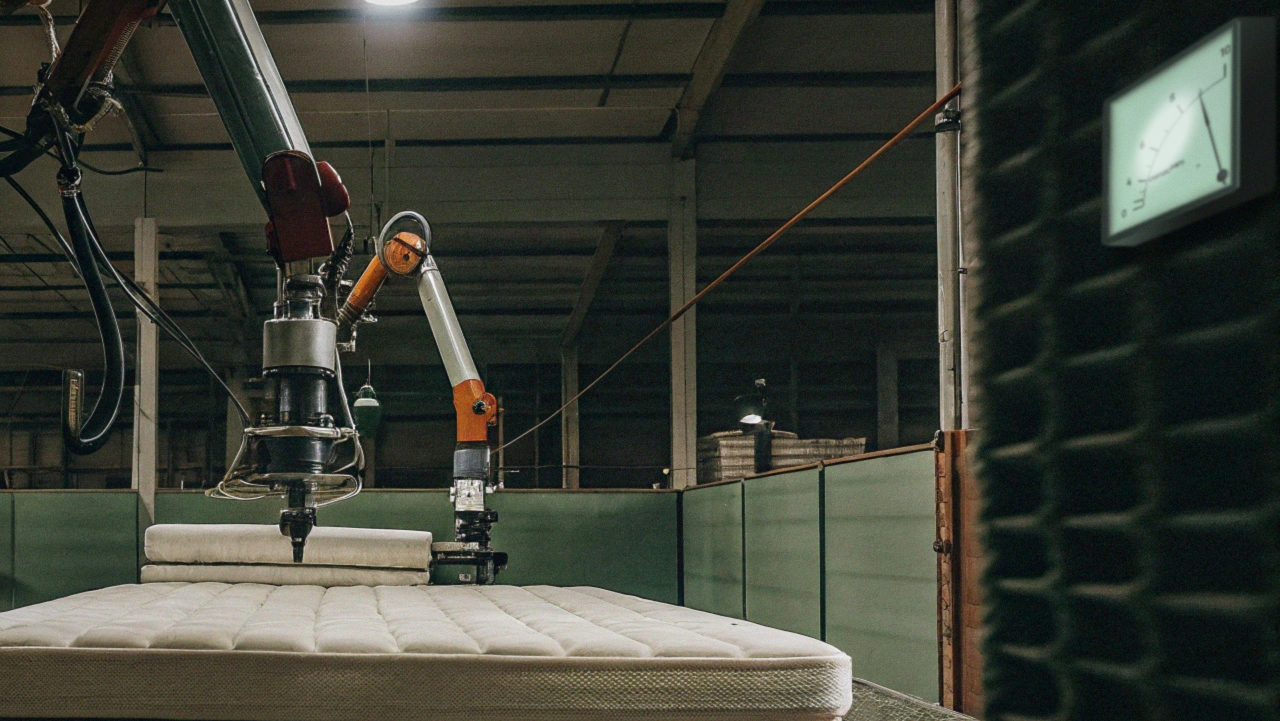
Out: A 9
